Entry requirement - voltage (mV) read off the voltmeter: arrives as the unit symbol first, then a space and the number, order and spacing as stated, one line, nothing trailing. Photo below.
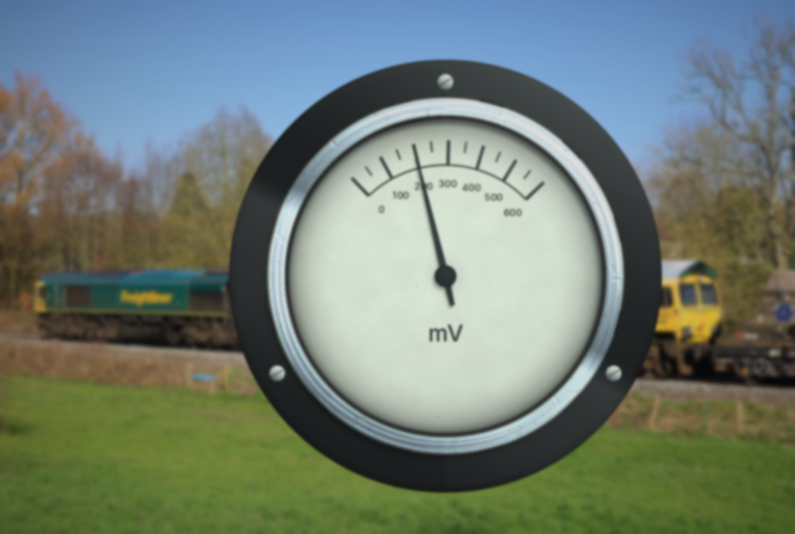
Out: mV 200
